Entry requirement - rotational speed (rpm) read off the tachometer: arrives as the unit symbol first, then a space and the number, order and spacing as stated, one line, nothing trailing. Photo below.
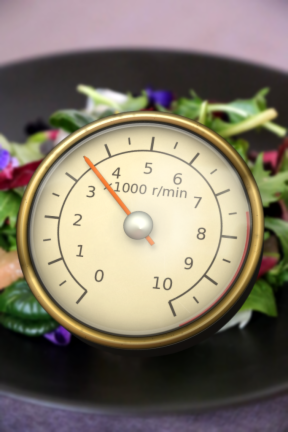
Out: rpm 3500
